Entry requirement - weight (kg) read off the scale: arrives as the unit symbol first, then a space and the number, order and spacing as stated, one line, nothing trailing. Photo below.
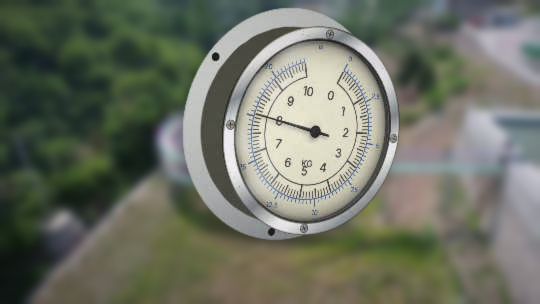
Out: kg 8
